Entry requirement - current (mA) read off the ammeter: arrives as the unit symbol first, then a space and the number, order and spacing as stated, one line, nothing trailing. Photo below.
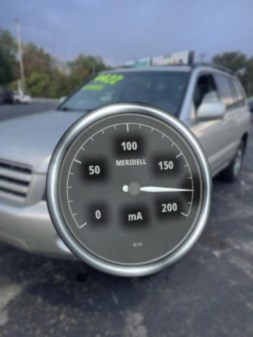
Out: mA 180
